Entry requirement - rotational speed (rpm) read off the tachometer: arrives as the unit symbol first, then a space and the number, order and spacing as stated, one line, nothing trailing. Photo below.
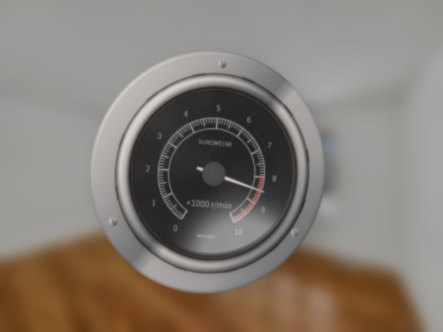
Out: rpm 8500
